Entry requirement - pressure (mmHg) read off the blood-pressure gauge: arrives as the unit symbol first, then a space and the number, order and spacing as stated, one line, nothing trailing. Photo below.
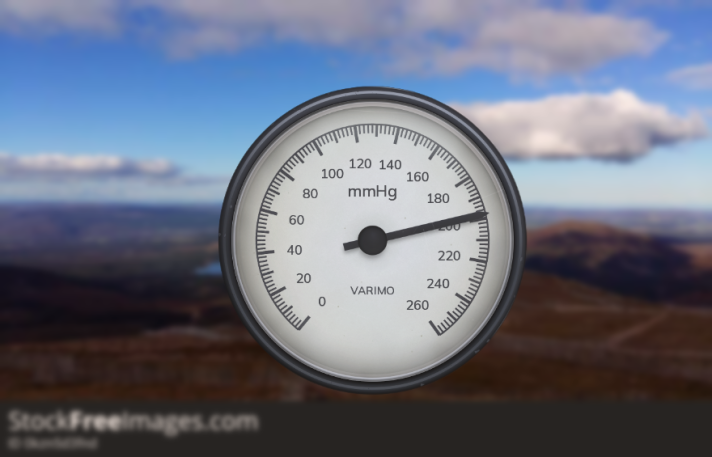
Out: mmHg 198
